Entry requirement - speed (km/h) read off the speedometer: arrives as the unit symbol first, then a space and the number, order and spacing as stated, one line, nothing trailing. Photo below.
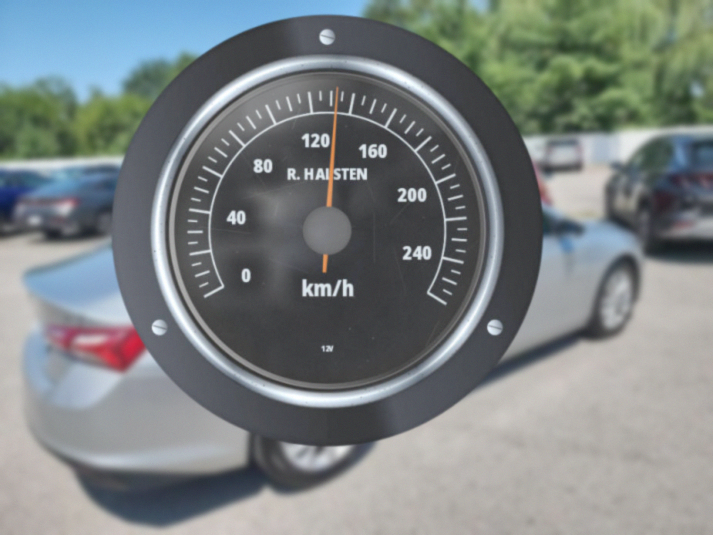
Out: km/h 132.5
